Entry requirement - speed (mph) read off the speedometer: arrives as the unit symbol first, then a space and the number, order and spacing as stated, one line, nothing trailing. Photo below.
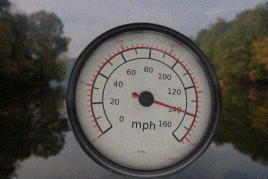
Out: mph 140
